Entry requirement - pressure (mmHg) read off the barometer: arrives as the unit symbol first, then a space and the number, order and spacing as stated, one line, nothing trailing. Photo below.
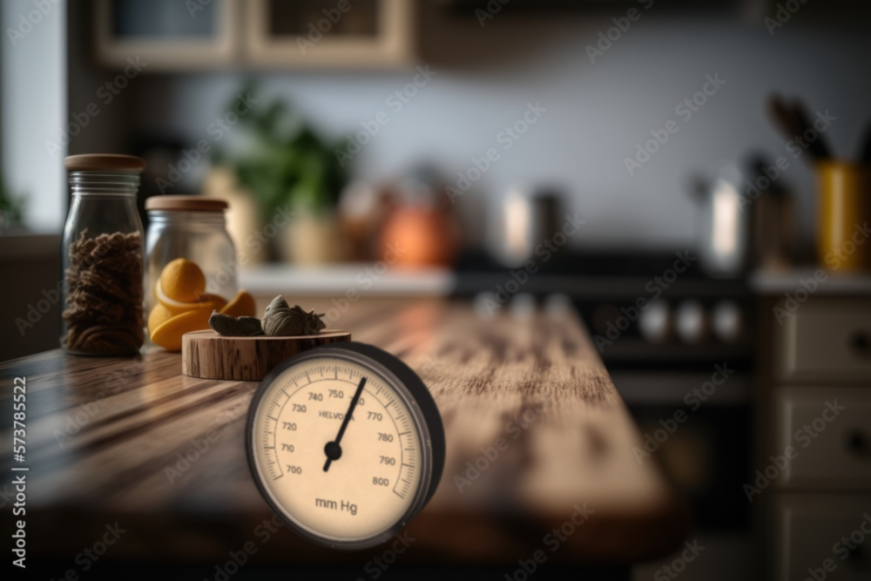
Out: mmHg 760
